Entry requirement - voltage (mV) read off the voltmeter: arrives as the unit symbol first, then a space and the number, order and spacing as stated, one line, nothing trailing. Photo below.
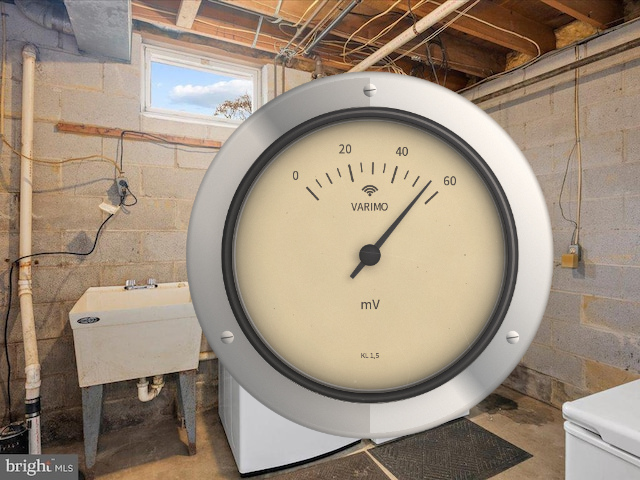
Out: mV 55
